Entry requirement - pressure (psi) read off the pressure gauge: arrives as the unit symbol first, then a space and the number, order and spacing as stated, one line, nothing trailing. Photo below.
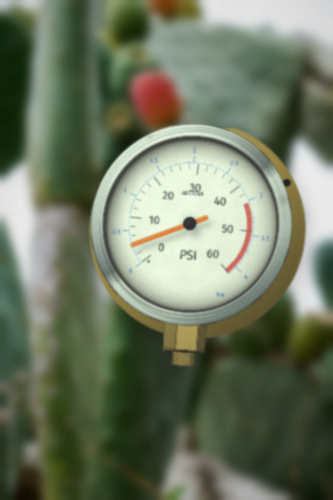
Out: psi 4
